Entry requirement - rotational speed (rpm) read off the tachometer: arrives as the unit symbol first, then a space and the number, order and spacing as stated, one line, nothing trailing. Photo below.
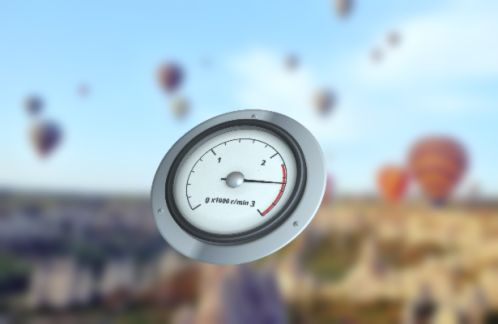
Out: rpm 2500
